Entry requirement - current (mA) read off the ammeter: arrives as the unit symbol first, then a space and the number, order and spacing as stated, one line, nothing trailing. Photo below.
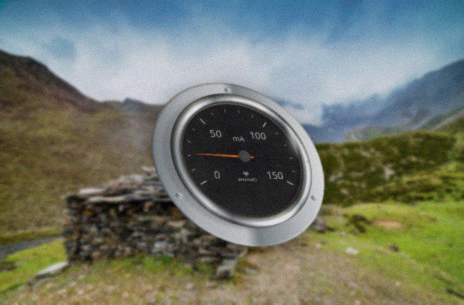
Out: mA 20
